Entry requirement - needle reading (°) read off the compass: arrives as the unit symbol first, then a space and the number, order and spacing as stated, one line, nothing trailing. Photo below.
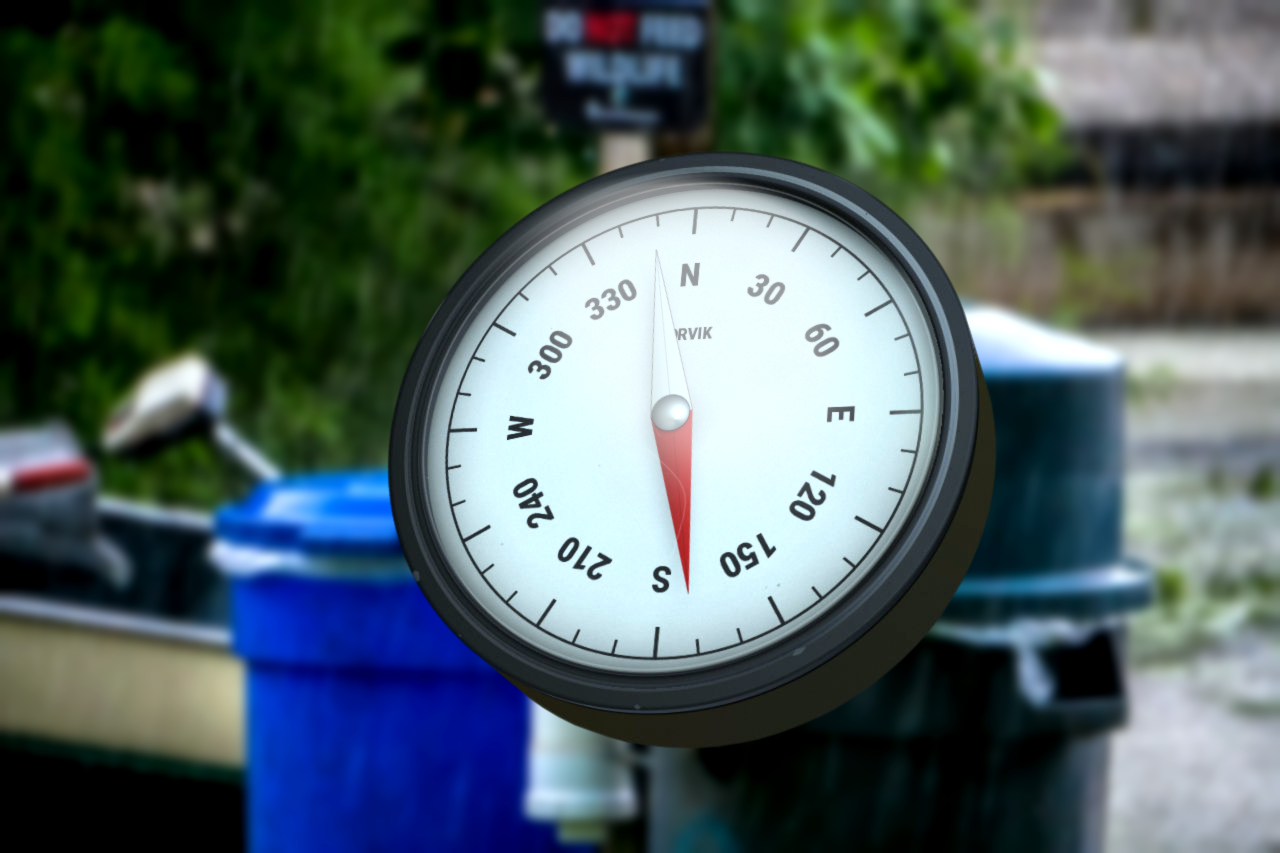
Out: ° 170
